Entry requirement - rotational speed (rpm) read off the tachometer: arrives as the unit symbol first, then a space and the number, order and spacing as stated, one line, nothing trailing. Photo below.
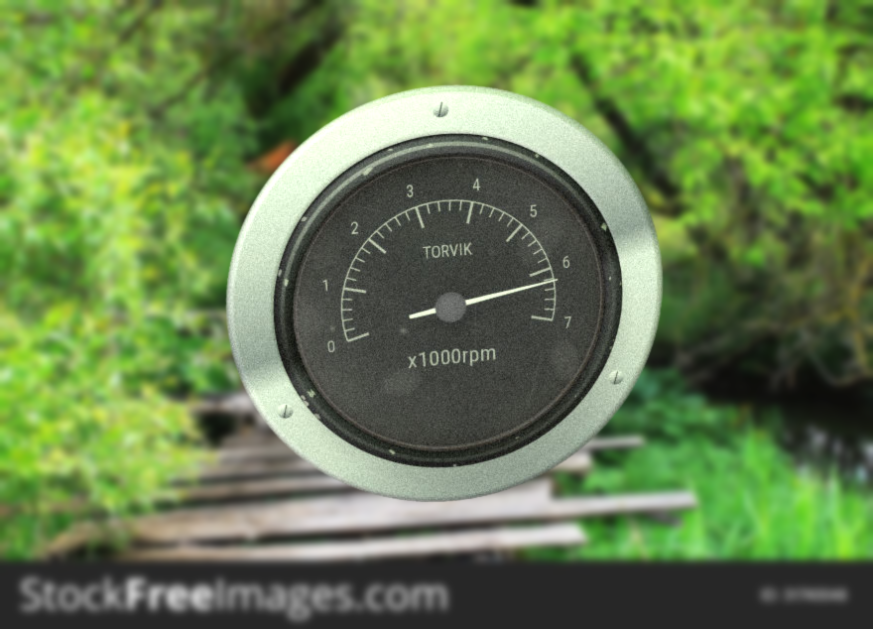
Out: rpm 6200
